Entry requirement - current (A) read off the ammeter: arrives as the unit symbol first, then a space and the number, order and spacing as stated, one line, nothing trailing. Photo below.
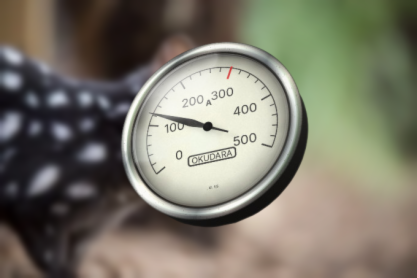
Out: A 120
